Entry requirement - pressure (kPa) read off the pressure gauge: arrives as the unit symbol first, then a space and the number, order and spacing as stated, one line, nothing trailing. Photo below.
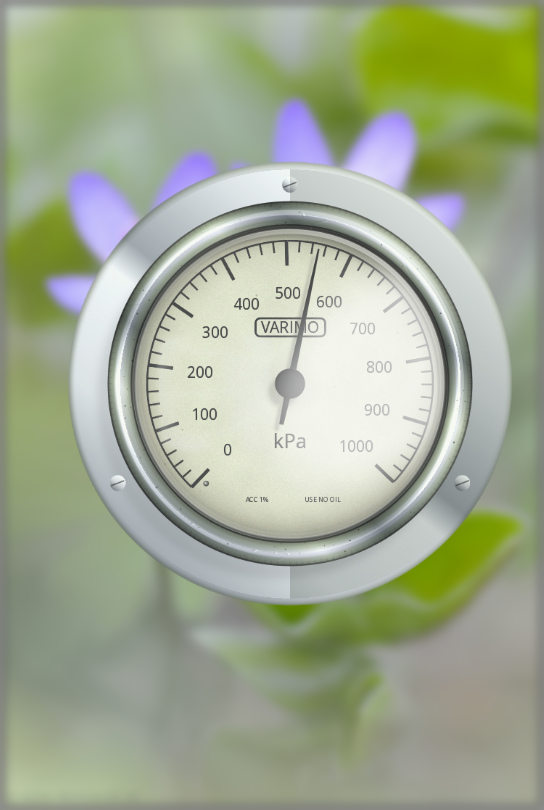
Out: kPa 550
